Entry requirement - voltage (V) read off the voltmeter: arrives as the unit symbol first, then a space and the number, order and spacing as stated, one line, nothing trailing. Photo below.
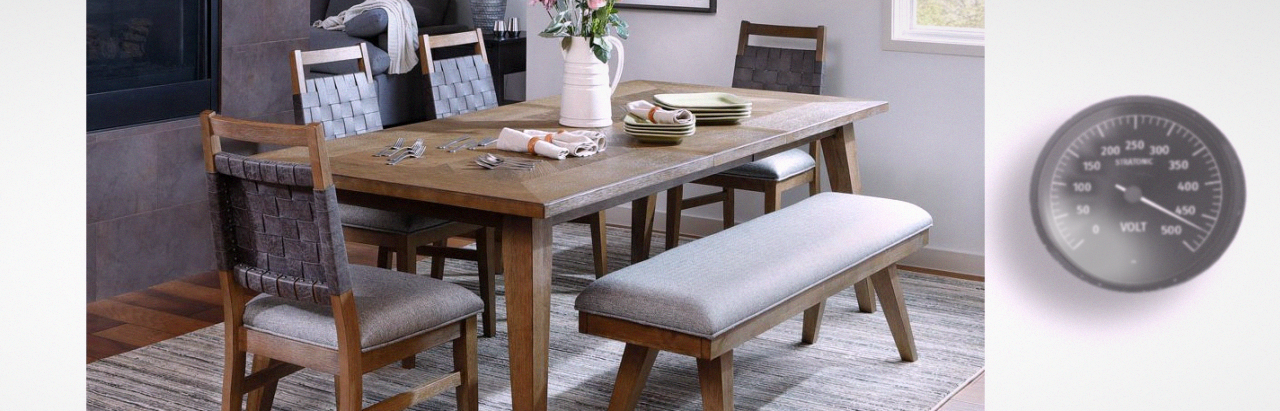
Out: V 470
